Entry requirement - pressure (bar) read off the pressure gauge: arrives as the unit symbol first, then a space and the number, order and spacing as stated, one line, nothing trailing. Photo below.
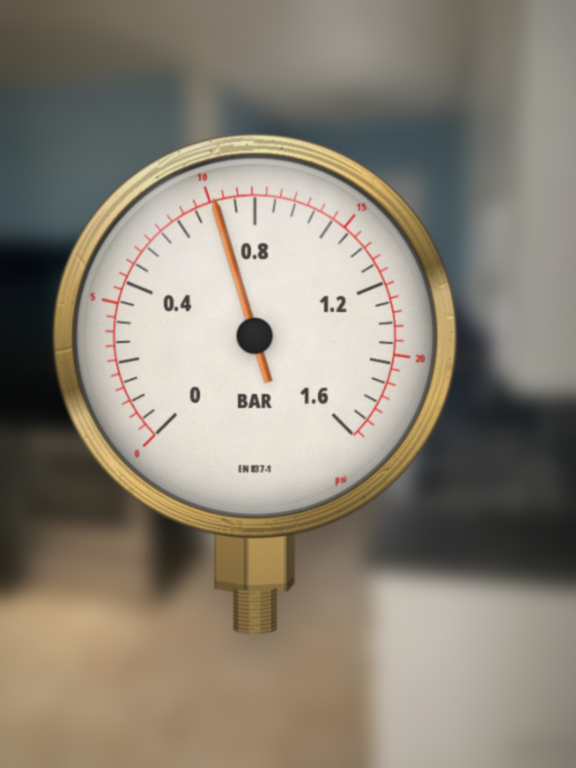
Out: bar 0.7
